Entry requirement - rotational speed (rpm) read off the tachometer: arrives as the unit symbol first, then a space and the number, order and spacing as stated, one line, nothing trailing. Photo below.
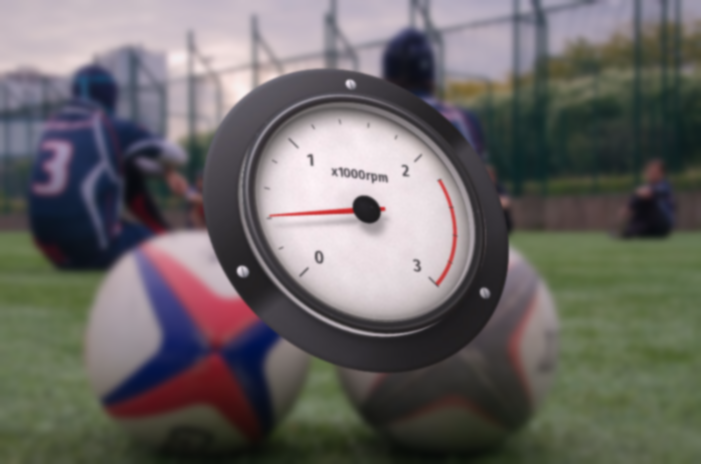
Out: rpm 400
